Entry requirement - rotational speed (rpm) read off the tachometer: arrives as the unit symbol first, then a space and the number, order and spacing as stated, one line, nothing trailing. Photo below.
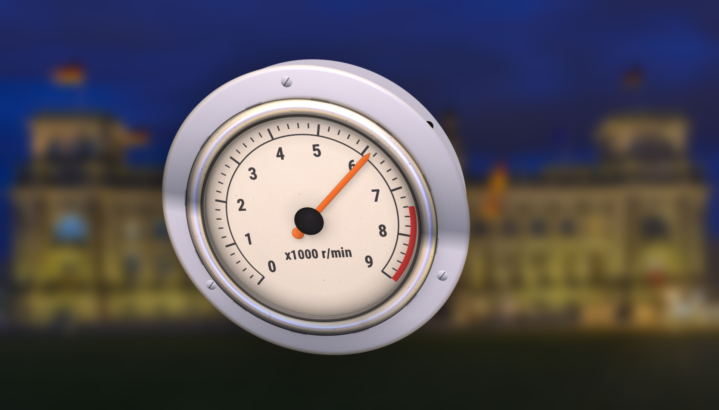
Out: rpm 6100
